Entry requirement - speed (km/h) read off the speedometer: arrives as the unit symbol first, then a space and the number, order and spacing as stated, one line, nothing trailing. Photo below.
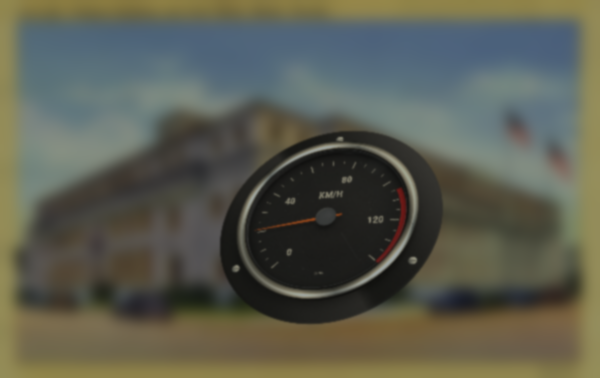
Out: km/h 20
